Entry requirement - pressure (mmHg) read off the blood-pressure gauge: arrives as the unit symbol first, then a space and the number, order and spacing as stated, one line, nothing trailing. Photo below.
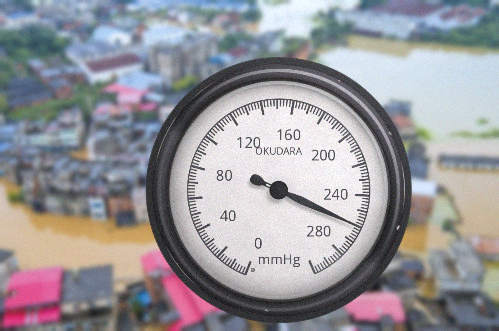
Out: mmHg 260
